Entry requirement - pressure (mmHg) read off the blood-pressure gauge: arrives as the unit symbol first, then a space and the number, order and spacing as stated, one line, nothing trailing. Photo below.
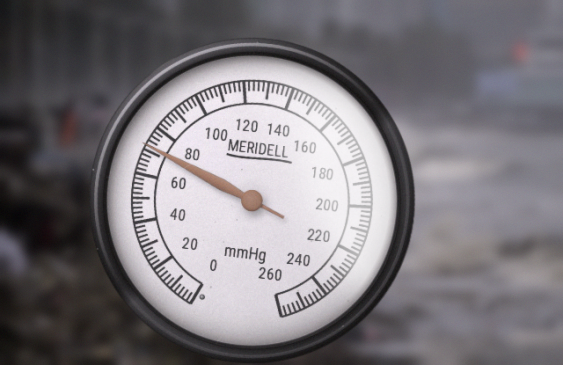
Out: mmHg 72
